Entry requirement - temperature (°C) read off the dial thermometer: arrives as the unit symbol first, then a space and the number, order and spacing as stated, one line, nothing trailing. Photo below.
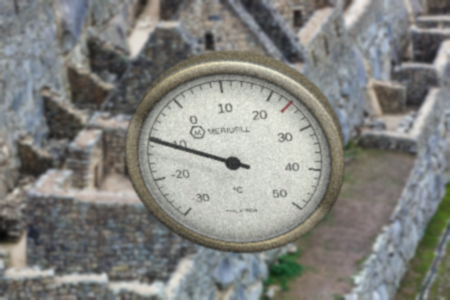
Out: °C -10
